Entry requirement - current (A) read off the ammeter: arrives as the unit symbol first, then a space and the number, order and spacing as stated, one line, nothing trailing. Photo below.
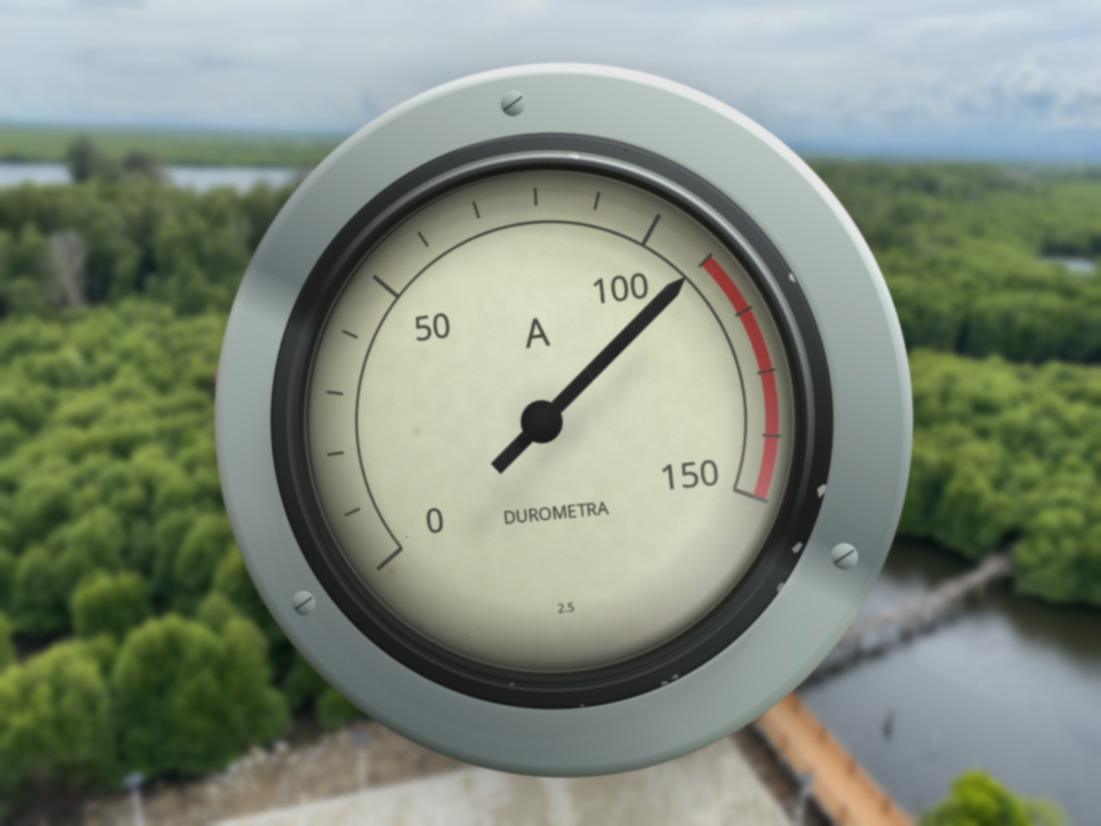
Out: A 110
